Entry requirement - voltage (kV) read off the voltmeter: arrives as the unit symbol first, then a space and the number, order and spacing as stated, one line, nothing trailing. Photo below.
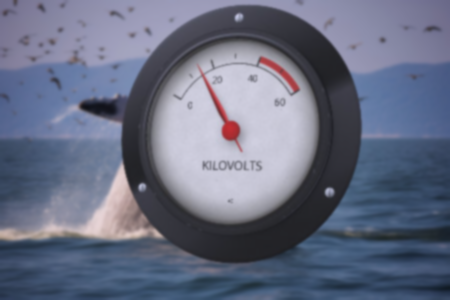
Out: kV 15
